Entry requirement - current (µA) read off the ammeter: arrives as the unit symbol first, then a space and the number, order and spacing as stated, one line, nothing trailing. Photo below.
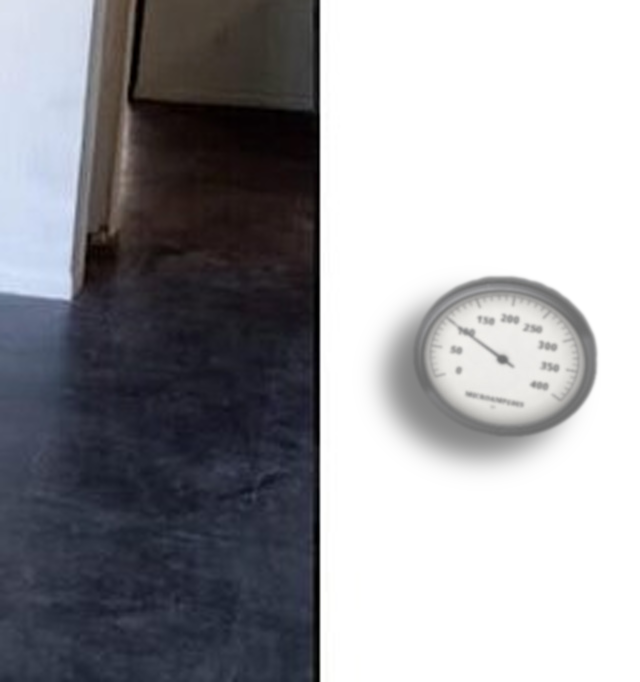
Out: µA 100
